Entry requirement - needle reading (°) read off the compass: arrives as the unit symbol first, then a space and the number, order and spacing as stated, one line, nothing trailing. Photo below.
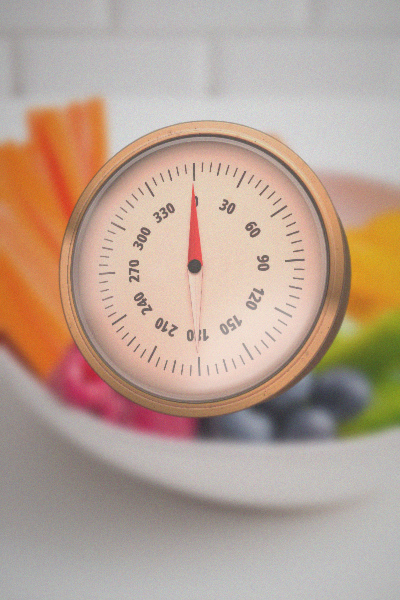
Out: ° 0
